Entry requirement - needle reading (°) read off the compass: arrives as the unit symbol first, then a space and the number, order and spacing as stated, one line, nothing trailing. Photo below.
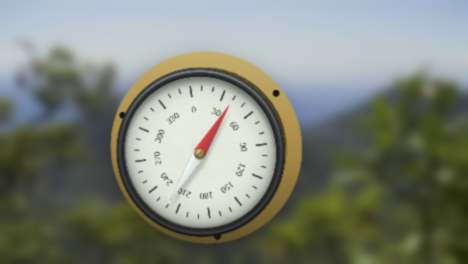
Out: ° 40
